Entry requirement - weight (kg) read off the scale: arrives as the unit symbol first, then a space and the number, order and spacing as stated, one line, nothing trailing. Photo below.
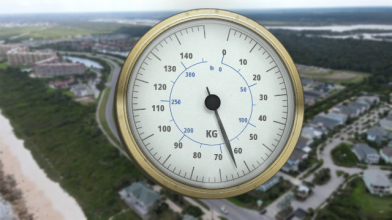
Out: kg 64
